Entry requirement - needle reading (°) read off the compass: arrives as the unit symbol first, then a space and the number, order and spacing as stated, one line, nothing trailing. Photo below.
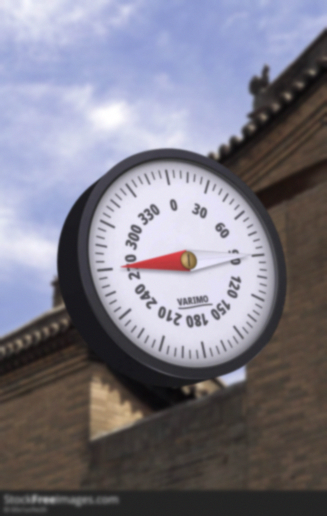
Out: ° 270
